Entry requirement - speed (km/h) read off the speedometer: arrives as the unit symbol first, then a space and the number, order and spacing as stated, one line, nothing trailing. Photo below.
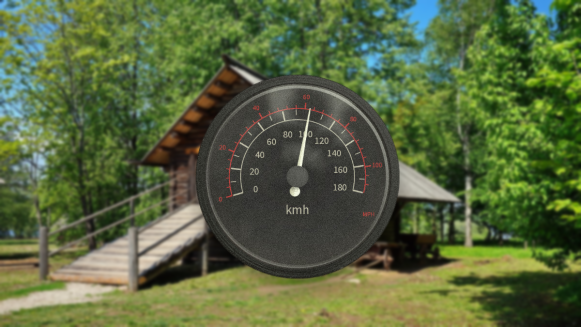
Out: km/h 100
